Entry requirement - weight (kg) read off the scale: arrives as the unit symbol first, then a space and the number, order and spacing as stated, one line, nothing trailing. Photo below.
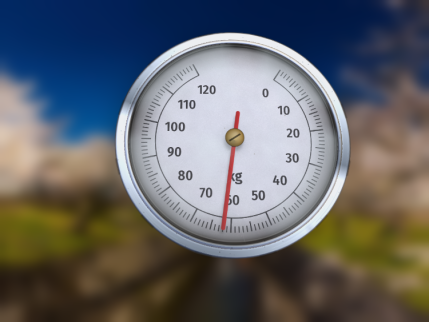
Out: kg 62
